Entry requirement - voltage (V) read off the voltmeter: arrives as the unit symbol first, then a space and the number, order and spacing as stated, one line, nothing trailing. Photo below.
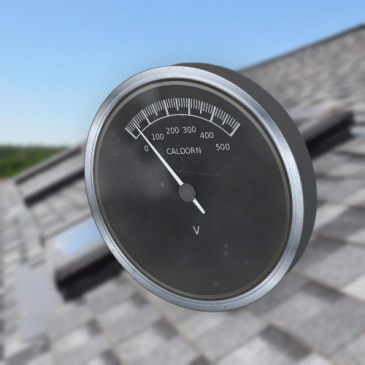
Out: V 50
